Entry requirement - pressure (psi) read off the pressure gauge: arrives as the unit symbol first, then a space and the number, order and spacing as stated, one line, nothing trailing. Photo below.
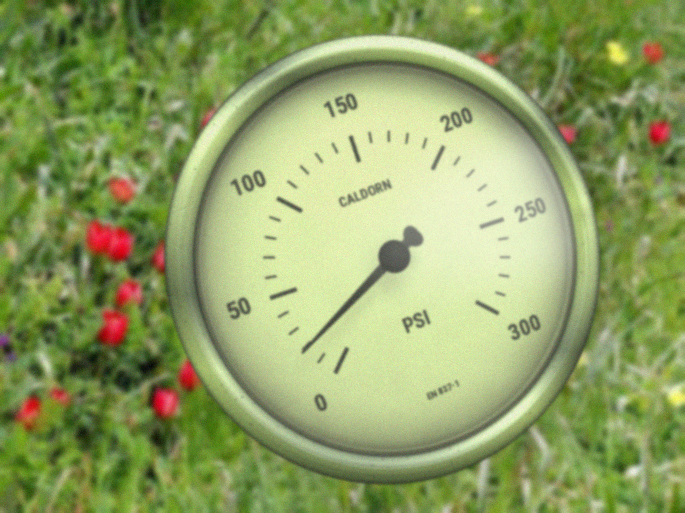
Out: psi 20
